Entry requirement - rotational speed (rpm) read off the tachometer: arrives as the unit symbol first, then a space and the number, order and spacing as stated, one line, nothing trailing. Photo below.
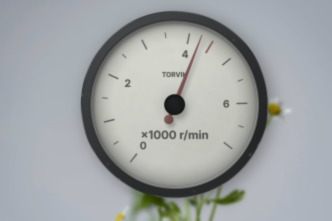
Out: rpm 4250
